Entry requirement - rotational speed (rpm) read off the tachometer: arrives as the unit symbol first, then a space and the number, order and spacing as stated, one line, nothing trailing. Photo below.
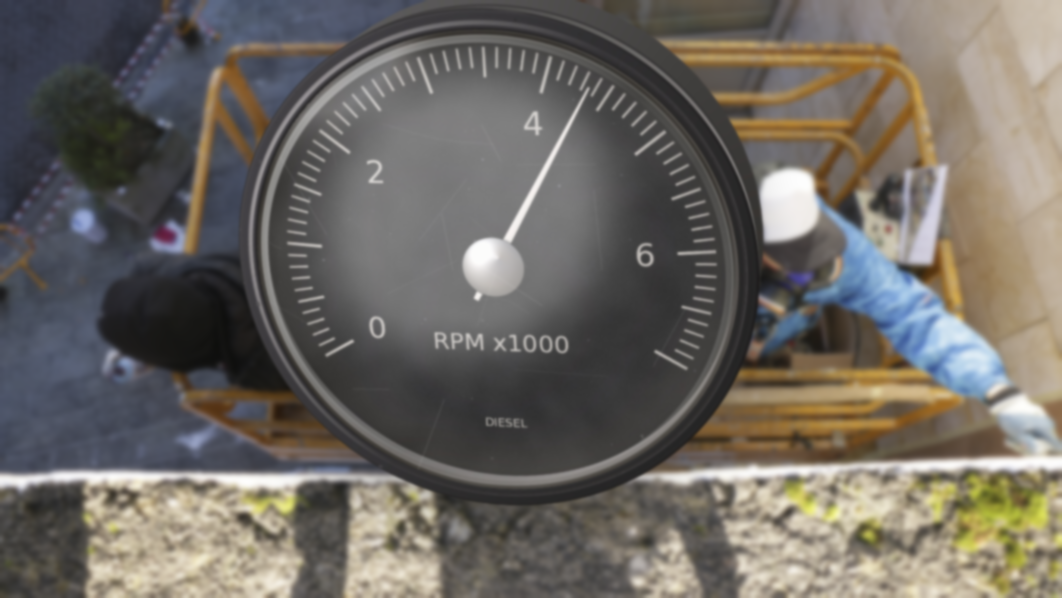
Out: rpm 4350
